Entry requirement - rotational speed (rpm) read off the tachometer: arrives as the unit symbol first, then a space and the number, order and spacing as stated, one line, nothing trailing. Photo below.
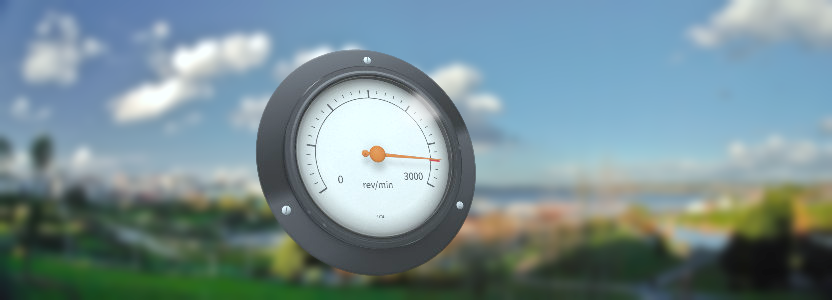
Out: rpm 2700
